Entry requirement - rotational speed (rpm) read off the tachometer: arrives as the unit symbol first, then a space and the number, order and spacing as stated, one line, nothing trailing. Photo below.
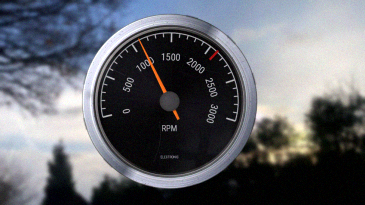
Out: rpm 1100
